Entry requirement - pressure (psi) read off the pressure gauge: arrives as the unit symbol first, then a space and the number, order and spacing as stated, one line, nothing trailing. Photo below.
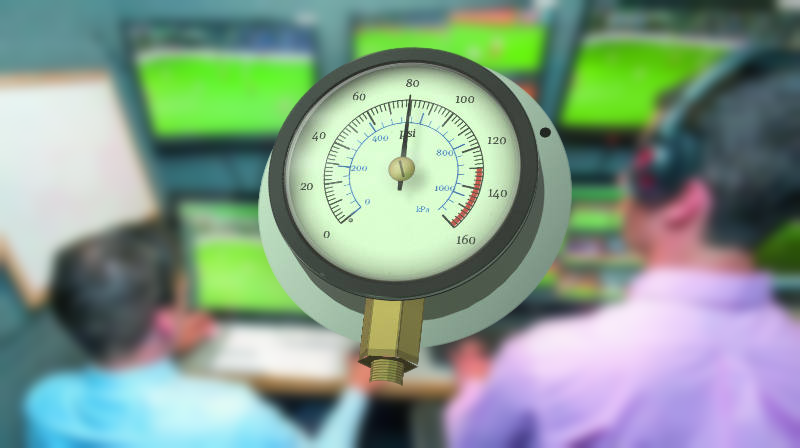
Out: psi 80
